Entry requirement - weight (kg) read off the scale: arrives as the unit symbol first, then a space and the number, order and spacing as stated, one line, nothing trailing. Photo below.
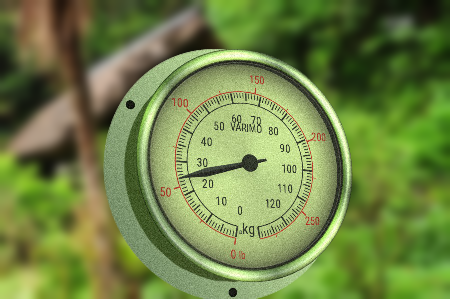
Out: kg 25
